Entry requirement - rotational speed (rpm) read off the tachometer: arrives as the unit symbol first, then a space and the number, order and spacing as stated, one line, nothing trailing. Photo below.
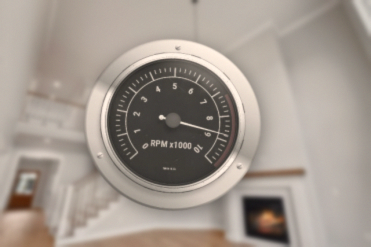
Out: rpm 8800
